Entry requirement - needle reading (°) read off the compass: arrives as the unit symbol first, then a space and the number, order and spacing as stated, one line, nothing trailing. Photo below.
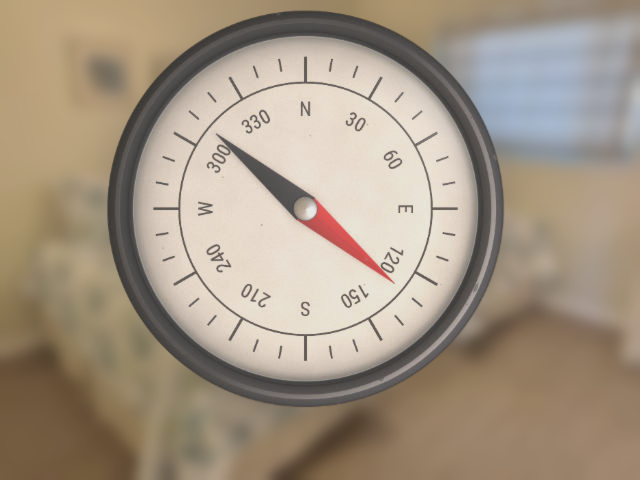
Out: ° 130
